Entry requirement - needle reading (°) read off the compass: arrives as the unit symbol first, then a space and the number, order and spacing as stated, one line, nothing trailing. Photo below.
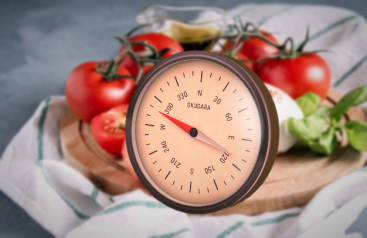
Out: ° 290
